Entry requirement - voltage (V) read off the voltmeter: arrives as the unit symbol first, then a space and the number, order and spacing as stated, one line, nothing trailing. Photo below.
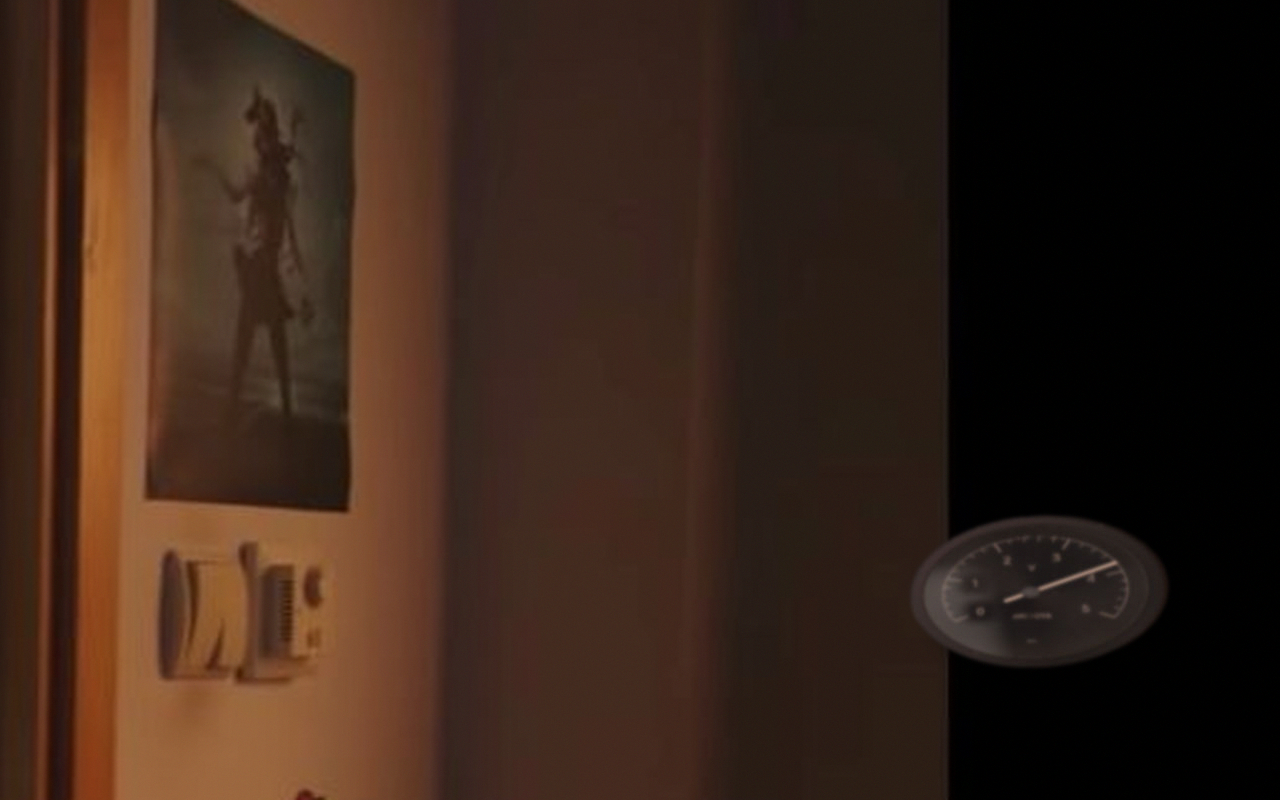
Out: V 3.8
